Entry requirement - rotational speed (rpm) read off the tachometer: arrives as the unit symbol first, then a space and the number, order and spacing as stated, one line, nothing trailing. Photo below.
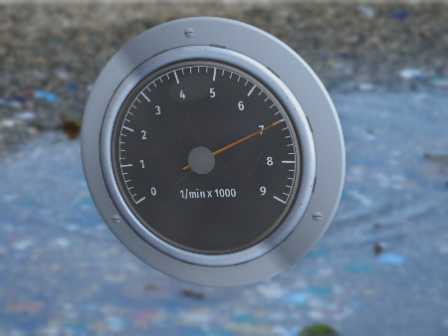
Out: rpm 7000
